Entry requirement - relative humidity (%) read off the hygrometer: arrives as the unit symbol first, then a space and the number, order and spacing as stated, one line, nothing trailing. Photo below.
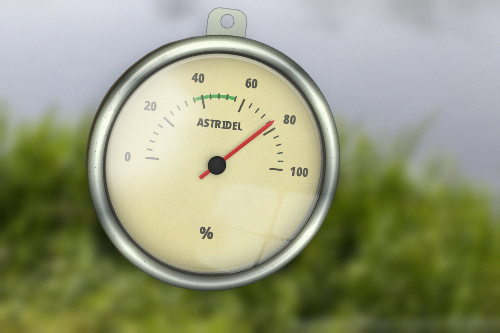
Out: % 76
